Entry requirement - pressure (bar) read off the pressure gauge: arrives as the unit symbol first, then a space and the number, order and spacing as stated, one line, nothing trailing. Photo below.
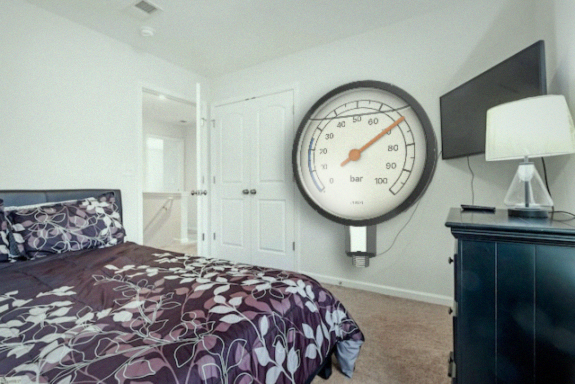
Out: bar 70
